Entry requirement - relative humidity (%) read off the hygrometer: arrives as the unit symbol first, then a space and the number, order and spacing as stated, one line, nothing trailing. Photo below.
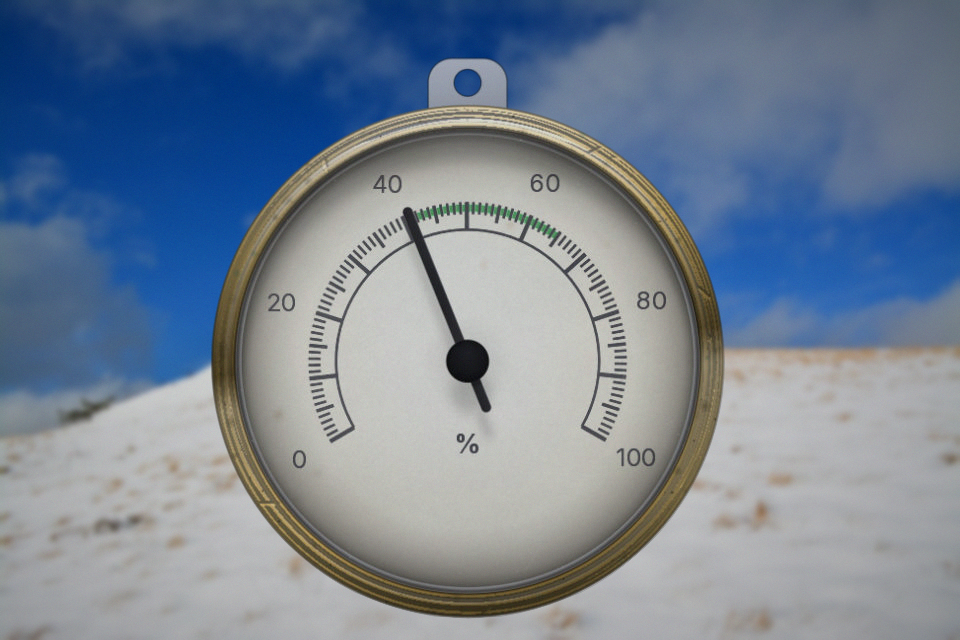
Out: % 41
